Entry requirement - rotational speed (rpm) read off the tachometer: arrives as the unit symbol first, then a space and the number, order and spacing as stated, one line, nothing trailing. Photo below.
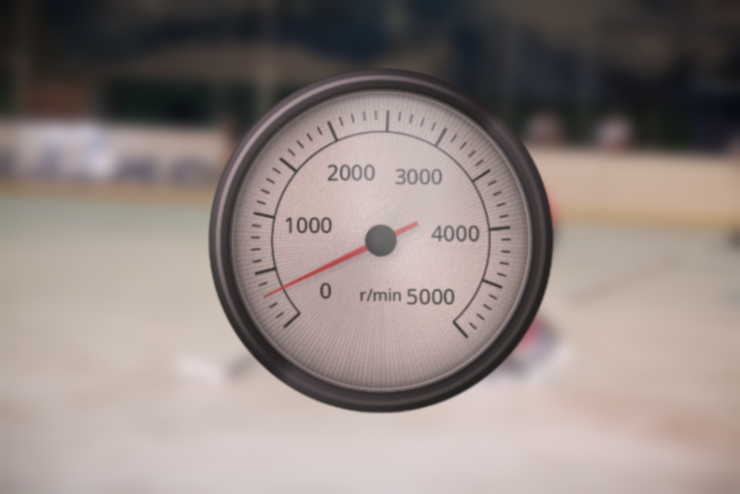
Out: rpm 300
